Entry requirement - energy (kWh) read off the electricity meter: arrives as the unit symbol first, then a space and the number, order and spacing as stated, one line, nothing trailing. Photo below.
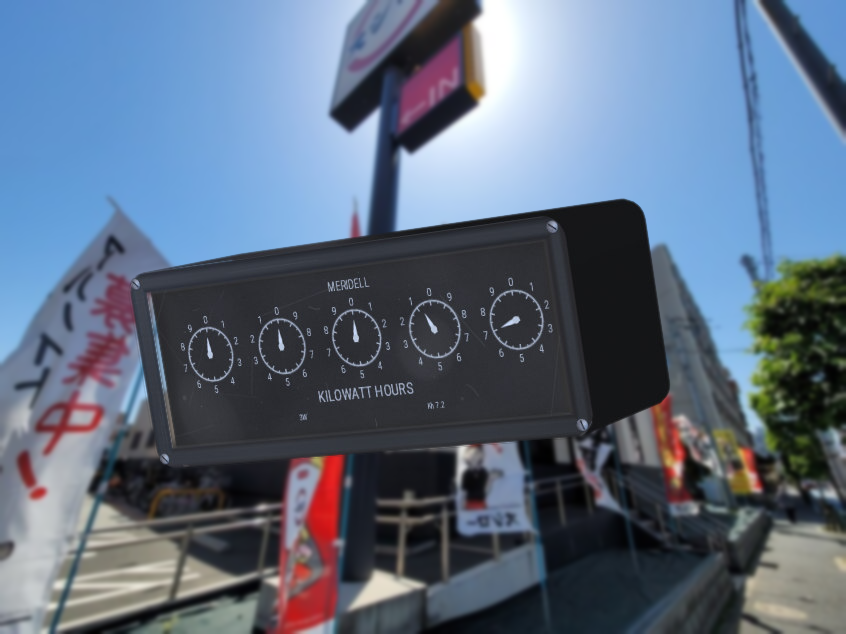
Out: kWh 7
